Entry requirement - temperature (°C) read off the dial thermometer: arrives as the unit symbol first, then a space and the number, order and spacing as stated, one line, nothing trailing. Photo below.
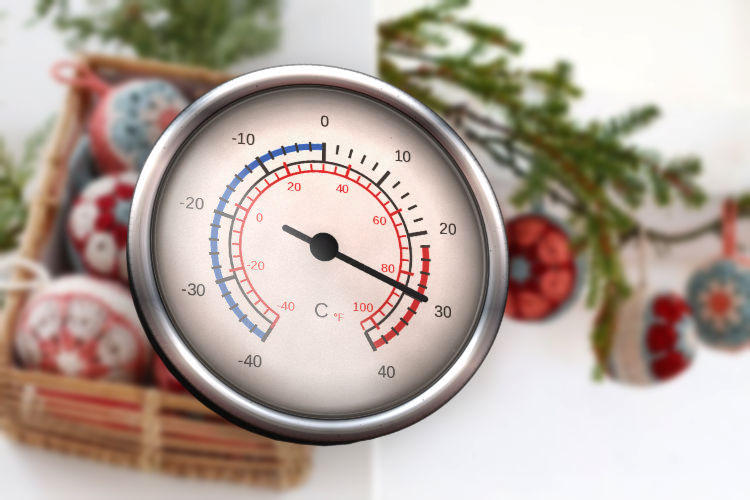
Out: °C 30
